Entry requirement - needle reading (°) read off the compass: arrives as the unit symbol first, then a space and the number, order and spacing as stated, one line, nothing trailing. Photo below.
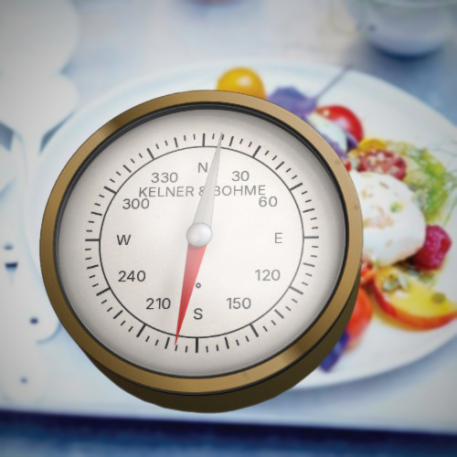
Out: ° 190
